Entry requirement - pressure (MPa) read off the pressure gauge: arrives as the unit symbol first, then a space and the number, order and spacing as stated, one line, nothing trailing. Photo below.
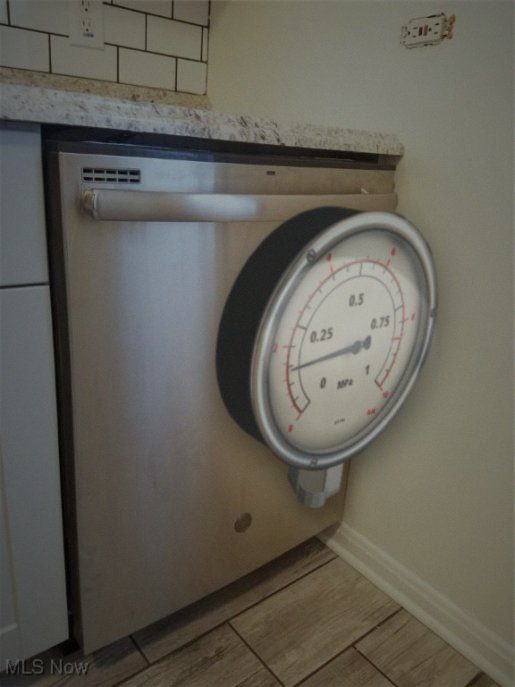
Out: MPa 0.15
